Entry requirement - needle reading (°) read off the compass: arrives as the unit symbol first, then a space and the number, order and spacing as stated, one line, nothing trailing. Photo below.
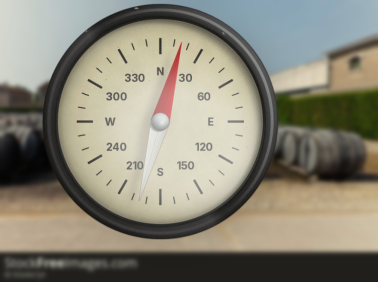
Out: ° 15
